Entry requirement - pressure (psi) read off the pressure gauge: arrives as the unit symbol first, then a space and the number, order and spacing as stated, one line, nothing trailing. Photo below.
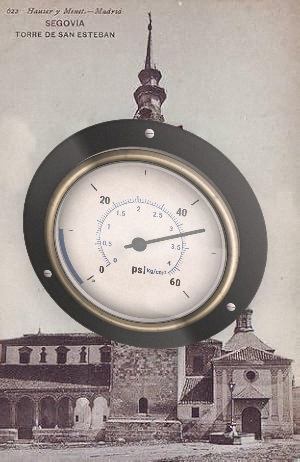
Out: psi 45
